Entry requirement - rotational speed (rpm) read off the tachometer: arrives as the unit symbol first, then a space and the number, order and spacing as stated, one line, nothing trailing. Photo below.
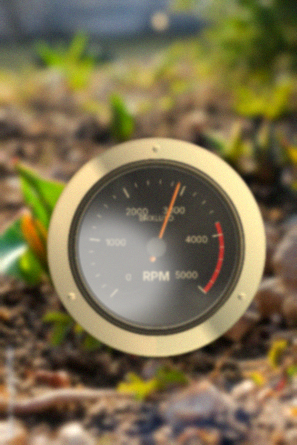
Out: rpm 2900
